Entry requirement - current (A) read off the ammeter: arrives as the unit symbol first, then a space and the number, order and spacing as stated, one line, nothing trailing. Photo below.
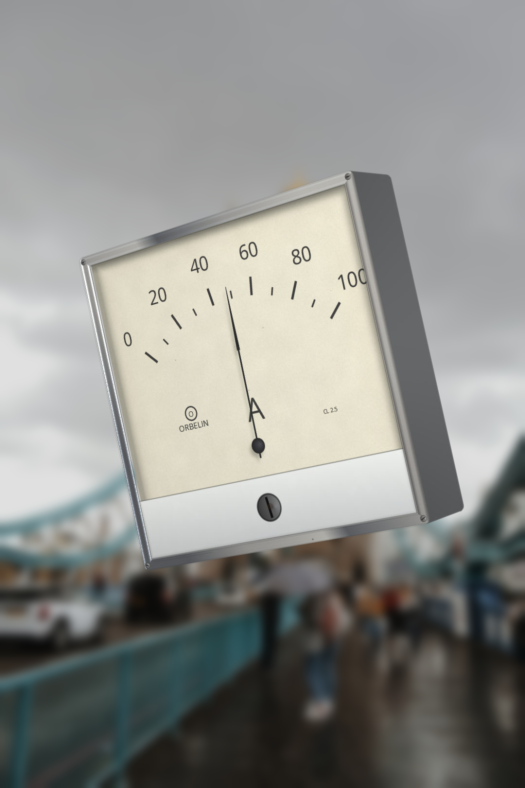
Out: A 50
